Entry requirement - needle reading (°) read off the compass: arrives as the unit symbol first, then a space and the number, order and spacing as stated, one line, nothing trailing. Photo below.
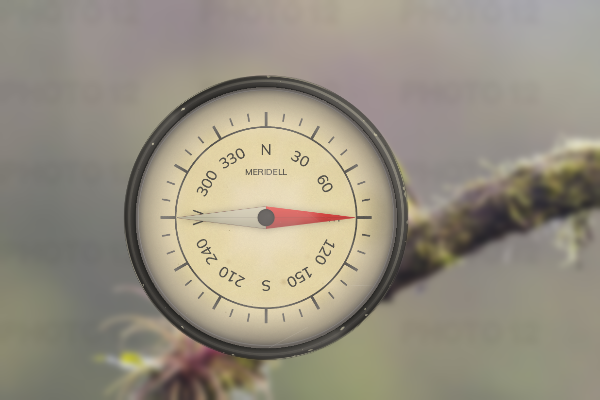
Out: ° 90
